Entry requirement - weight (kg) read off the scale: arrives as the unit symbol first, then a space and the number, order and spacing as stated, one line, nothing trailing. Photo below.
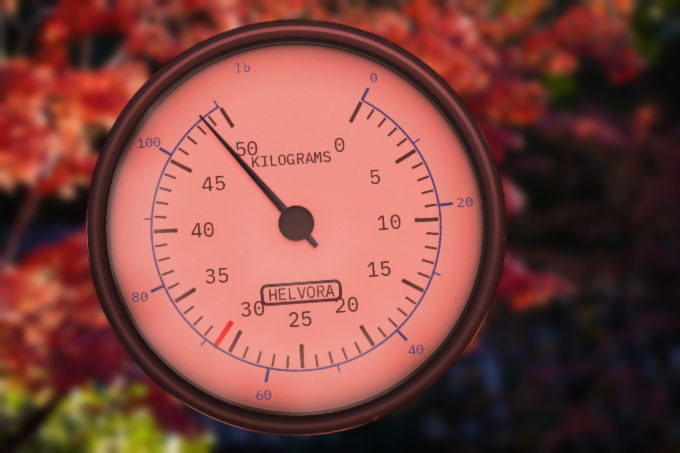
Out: kg 48.5
